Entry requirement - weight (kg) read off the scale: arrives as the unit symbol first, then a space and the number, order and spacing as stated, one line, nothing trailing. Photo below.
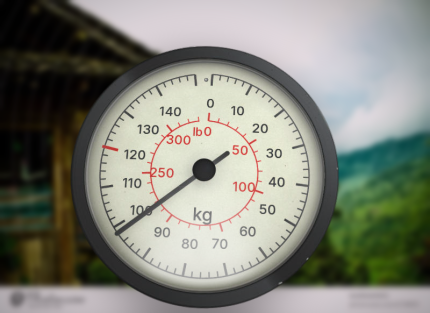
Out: kg 98
